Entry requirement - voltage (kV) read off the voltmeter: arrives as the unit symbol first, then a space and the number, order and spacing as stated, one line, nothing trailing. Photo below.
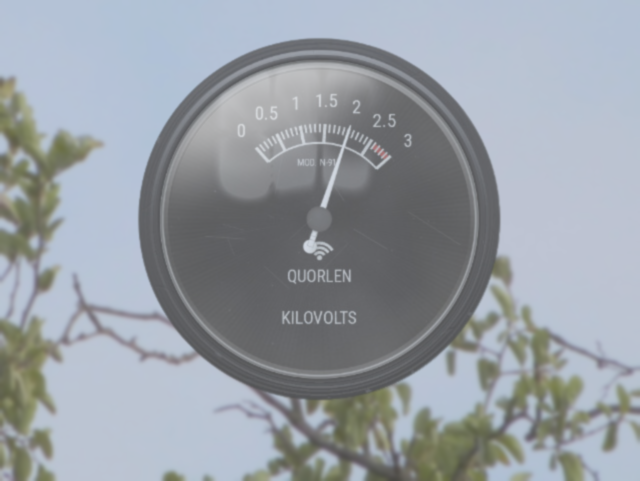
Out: kV 2
